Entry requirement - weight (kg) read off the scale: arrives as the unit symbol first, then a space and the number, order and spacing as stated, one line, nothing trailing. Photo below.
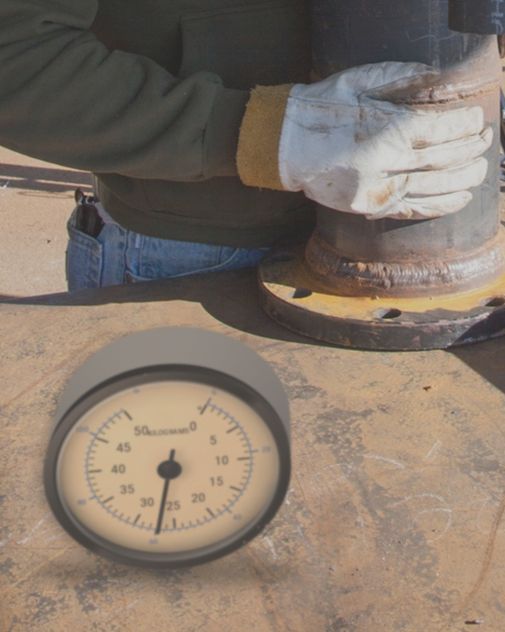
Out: kg 27
